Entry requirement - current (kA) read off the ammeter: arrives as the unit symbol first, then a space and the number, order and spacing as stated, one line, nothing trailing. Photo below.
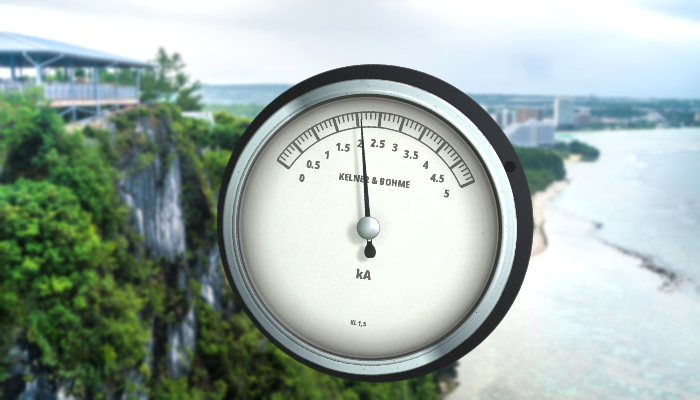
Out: kA 2.1
